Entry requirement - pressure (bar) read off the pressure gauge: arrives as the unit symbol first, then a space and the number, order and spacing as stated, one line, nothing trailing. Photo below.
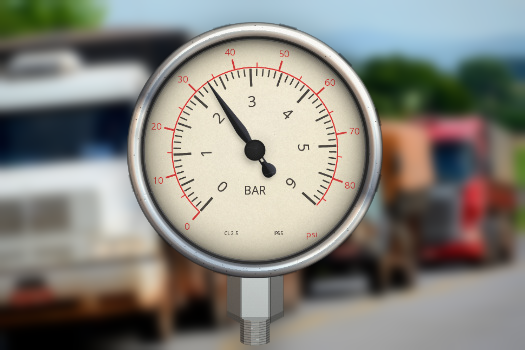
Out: bar 2.3
